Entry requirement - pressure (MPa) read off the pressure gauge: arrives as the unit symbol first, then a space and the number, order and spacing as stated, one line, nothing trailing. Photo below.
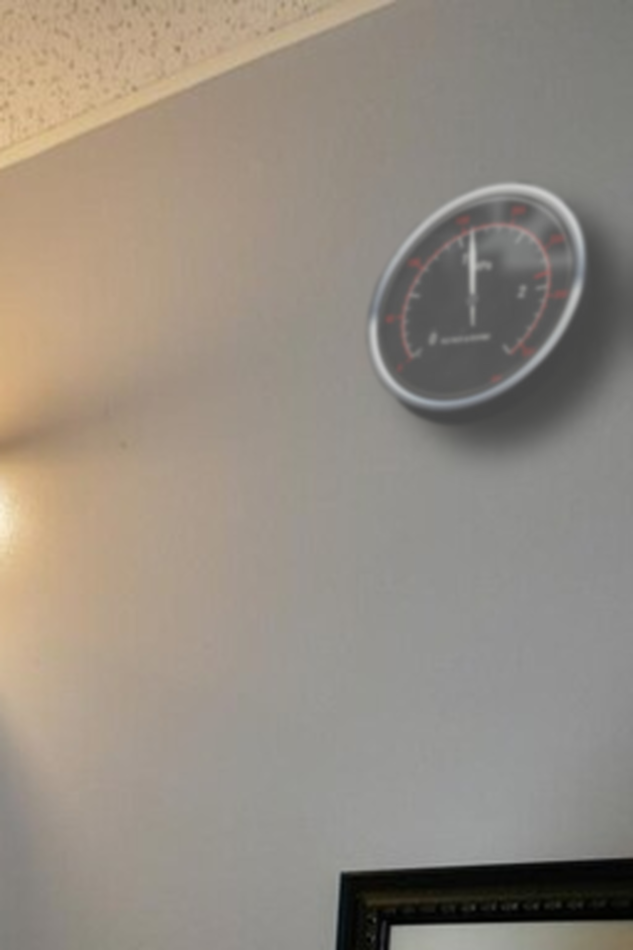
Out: MPa 1.1
